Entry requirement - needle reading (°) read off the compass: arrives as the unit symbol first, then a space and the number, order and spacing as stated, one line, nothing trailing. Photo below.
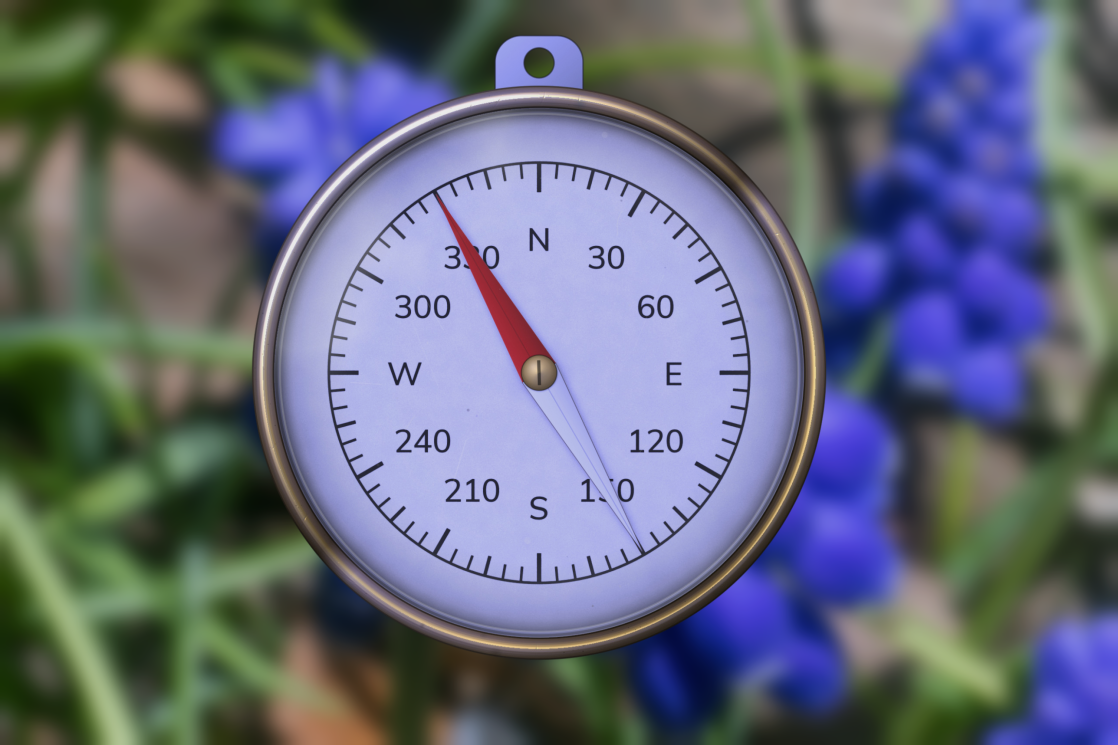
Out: ° 330
